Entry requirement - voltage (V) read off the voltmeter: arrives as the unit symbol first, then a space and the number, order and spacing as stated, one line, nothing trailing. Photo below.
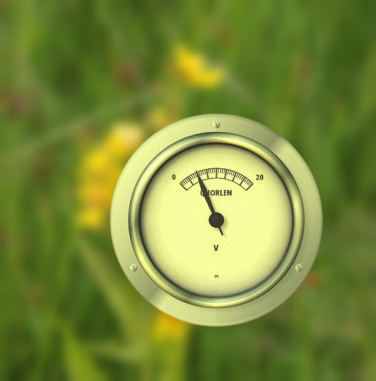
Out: V 5
